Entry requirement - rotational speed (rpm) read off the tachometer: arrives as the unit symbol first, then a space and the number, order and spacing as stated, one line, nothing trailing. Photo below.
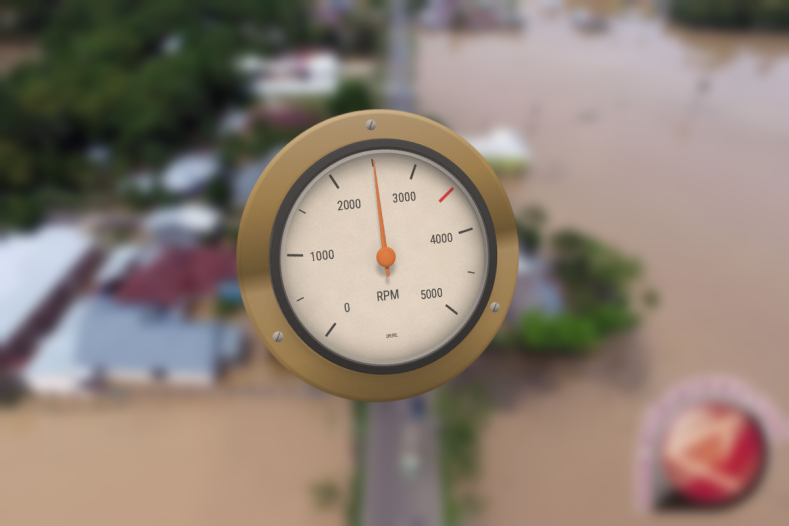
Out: rpm 2500
